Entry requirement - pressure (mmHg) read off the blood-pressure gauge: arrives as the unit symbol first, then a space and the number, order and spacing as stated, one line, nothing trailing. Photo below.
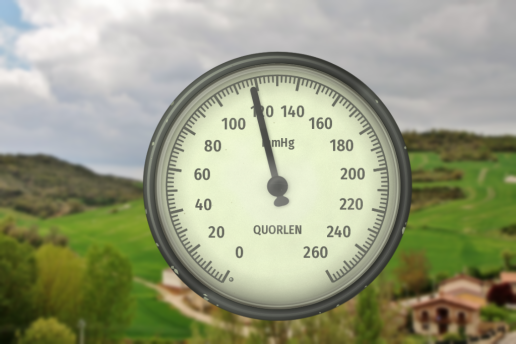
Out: mmHg 118
